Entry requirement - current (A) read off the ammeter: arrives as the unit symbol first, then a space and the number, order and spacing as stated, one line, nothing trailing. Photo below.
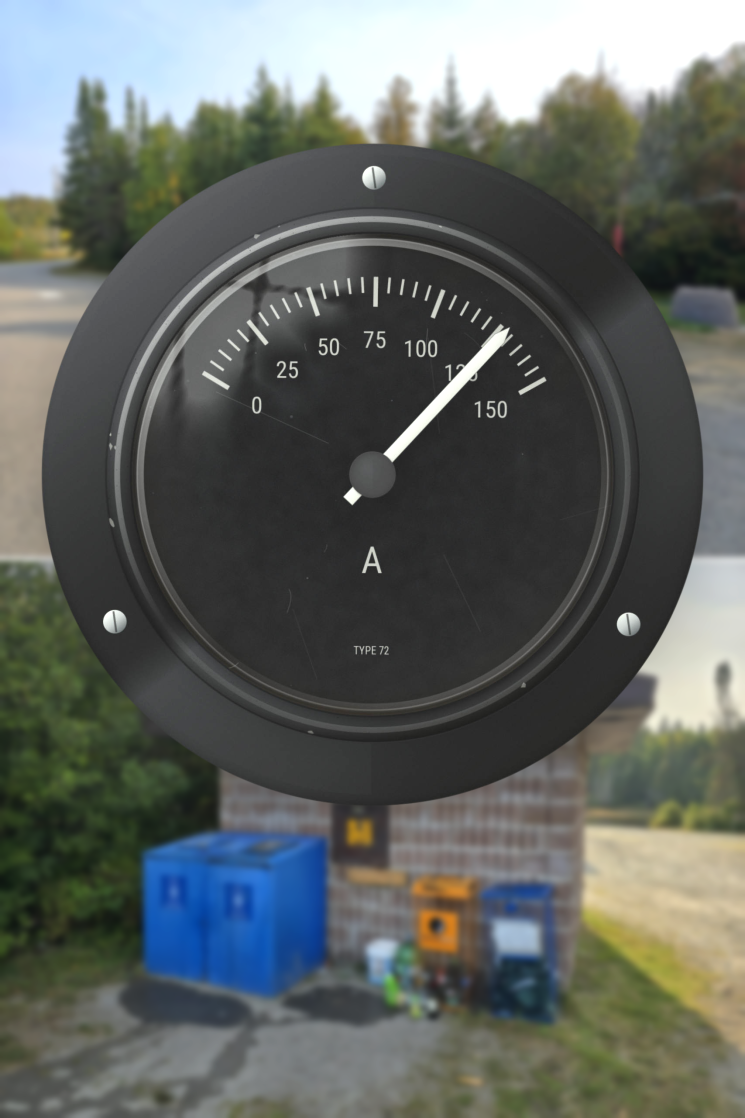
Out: A 127.5
